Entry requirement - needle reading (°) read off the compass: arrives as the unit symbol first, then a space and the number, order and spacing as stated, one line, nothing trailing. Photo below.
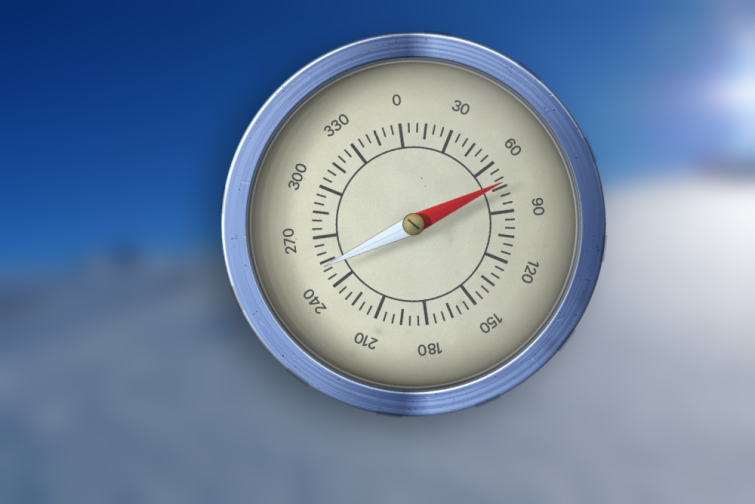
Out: ° 72.5
